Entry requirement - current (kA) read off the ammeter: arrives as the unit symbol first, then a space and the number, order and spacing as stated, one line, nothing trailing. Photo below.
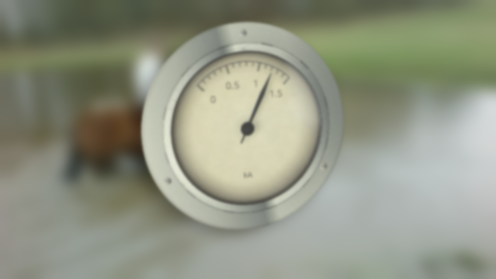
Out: kA 1.2
